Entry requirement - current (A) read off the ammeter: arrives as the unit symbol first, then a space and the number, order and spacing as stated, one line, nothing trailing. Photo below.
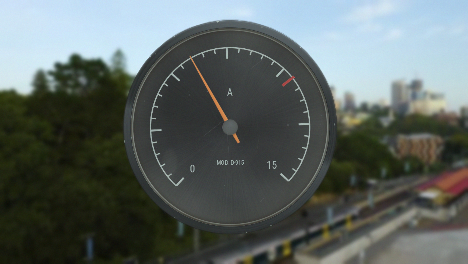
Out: A 6
